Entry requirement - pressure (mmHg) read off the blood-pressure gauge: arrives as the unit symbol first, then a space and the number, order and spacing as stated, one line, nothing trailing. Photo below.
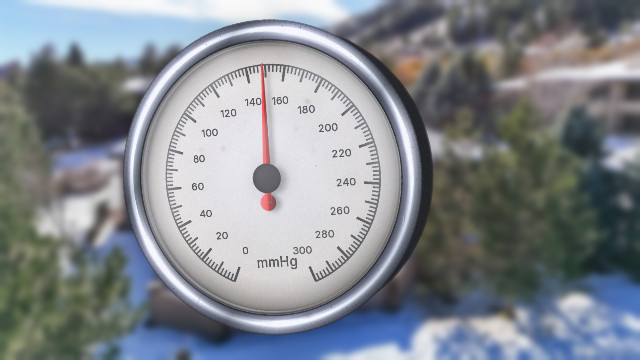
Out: mmHg 150
